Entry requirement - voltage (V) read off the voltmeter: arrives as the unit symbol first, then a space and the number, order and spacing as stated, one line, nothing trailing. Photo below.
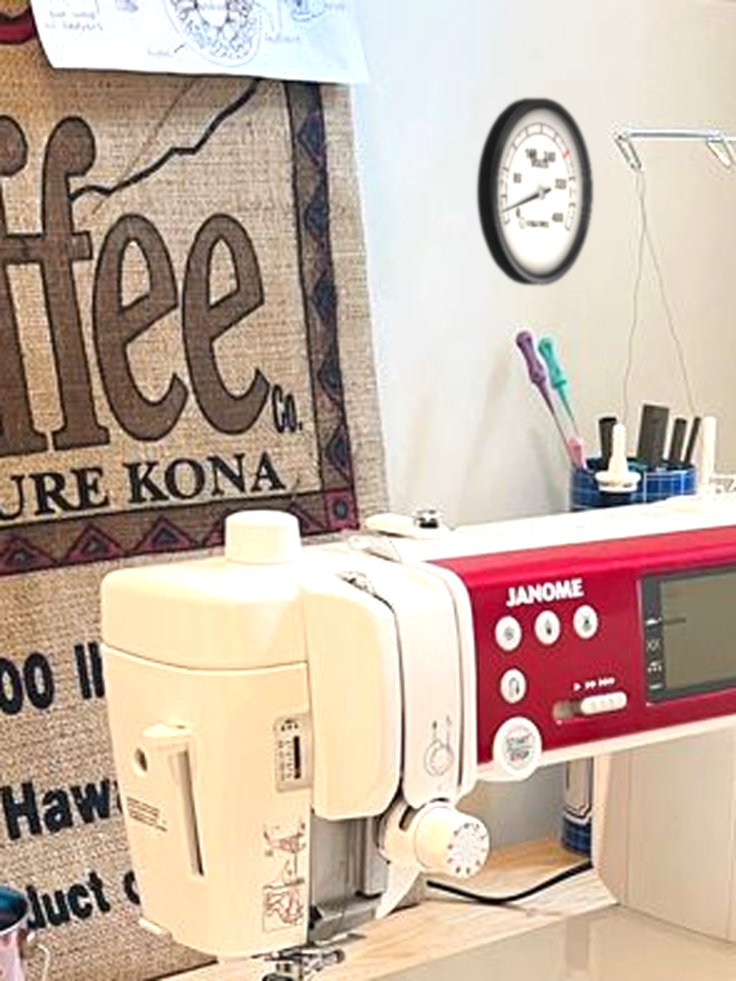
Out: V 20
